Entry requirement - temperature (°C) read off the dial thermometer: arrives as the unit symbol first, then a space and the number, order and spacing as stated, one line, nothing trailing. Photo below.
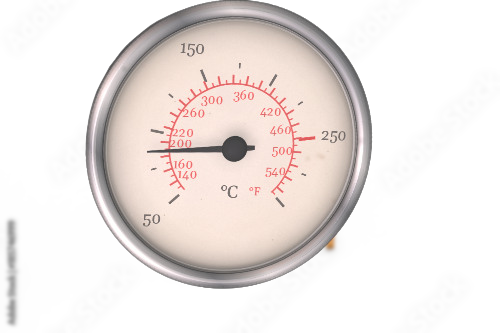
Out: °C 87.5
